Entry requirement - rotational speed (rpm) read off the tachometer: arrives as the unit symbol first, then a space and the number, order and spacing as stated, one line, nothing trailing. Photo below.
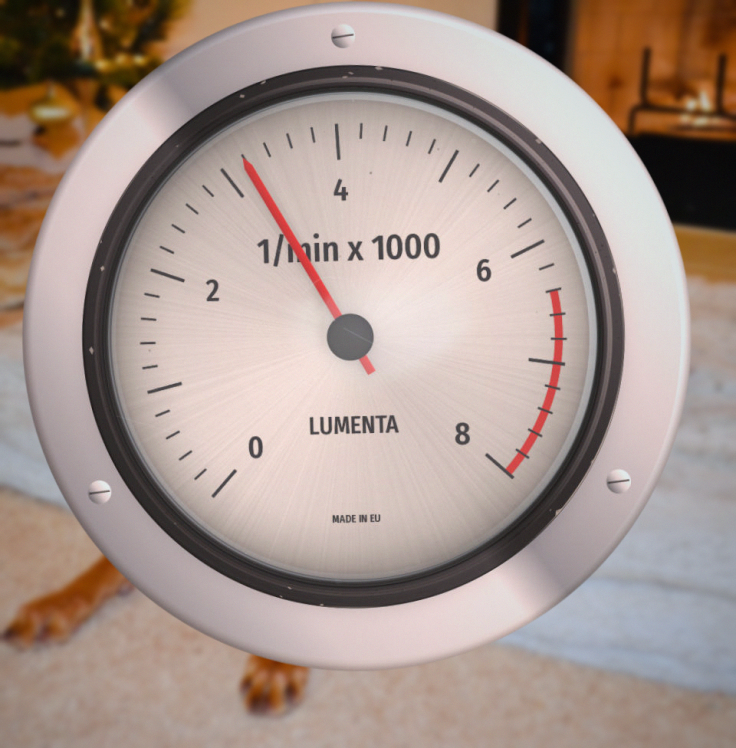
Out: rpm 3200
